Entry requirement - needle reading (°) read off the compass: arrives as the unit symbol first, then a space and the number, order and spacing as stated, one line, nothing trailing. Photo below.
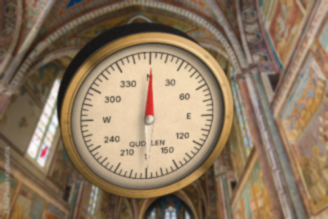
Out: ° 0
